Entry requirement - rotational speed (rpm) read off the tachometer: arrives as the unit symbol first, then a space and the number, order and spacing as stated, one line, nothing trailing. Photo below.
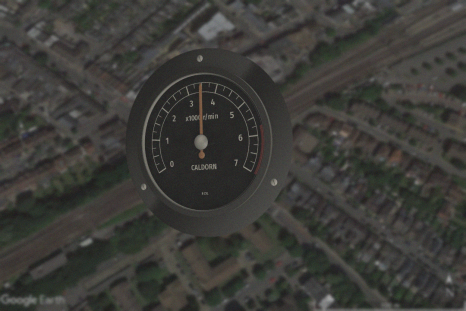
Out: rpm 3500
